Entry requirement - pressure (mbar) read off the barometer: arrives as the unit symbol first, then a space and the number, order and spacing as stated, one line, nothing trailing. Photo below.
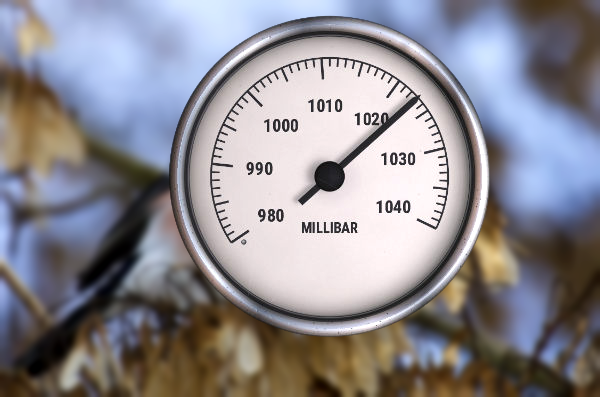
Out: mbar 1023
